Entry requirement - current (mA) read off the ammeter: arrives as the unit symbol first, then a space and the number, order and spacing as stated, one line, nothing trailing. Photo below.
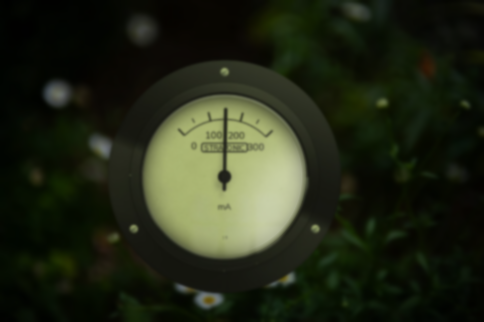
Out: mA 150
